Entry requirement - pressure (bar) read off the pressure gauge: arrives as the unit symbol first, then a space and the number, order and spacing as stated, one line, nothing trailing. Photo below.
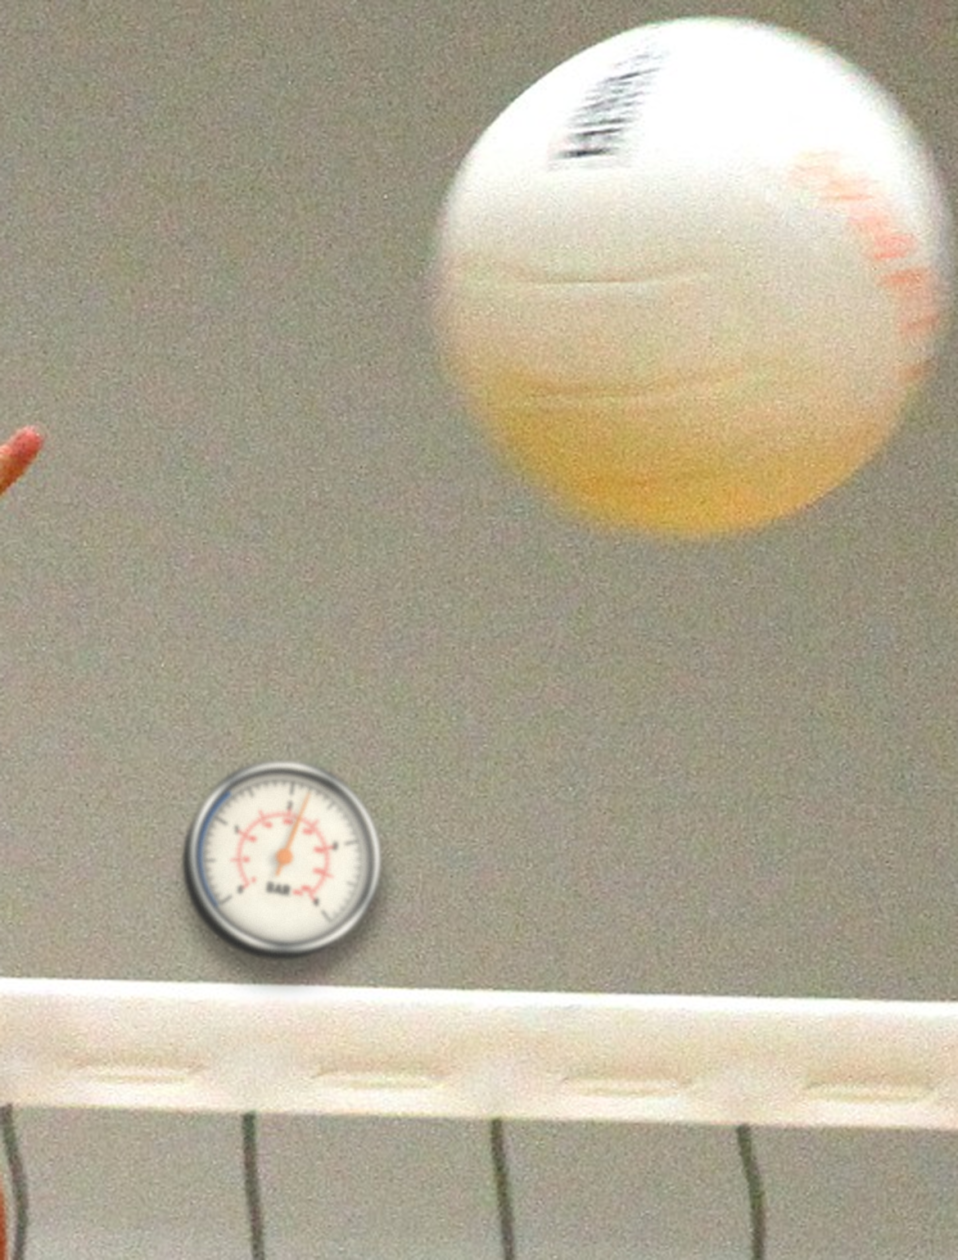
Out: bar 2.2
